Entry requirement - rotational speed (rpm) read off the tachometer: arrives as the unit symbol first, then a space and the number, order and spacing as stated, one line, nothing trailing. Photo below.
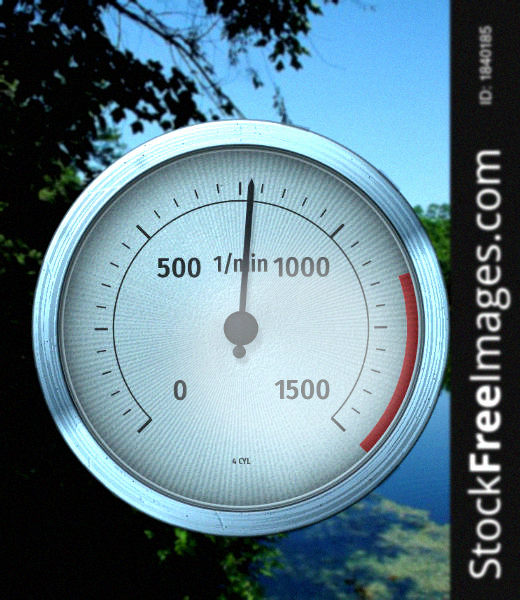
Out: rpm 775
